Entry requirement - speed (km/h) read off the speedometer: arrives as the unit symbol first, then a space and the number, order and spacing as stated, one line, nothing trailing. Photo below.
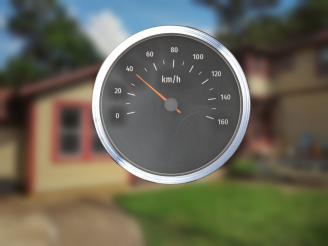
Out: km/h 40
